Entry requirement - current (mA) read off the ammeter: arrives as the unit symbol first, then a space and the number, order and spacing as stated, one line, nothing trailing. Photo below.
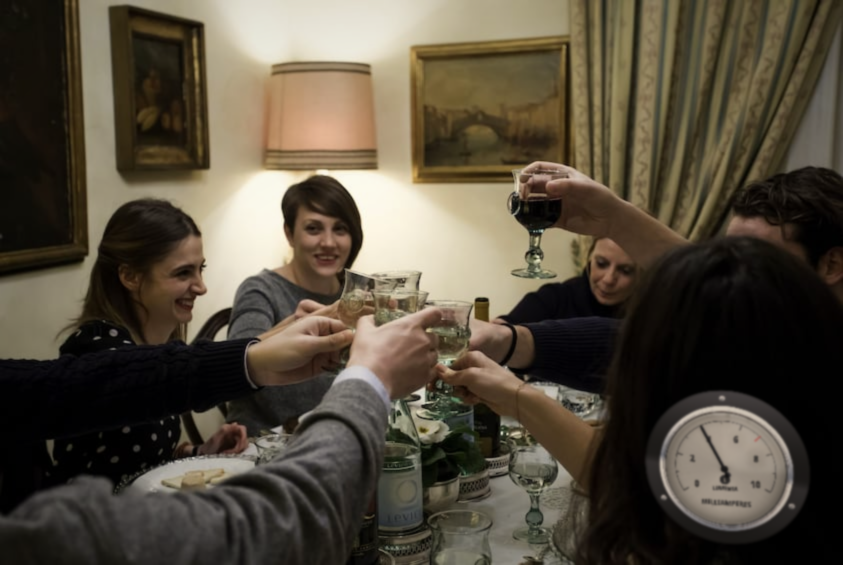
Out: mA 4
